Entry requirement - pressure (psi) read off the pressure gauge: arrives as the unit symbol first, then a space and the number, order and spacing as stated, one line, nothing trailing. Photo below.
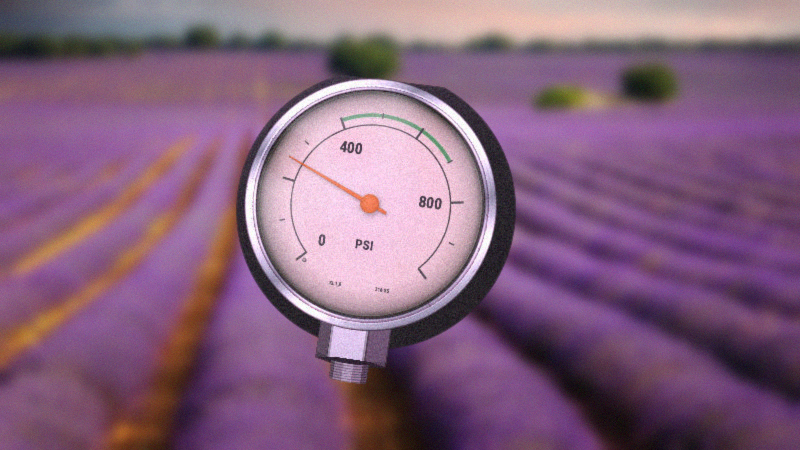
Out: psi 250
